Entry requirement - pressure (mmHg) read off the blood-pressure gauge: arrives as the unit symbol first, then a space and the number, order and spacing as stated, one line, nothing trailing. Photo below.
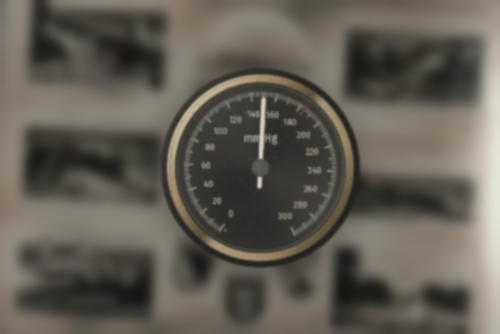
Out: mmHg 150
